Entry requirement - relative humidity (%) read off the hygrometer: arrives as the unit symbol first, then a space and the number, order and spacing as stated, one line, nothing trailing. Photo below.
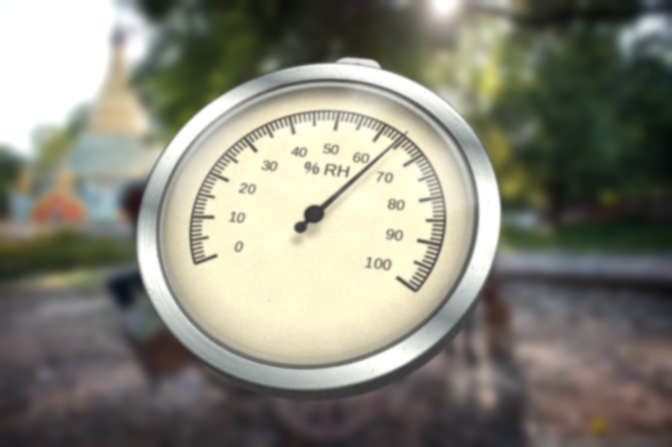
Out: % 65
